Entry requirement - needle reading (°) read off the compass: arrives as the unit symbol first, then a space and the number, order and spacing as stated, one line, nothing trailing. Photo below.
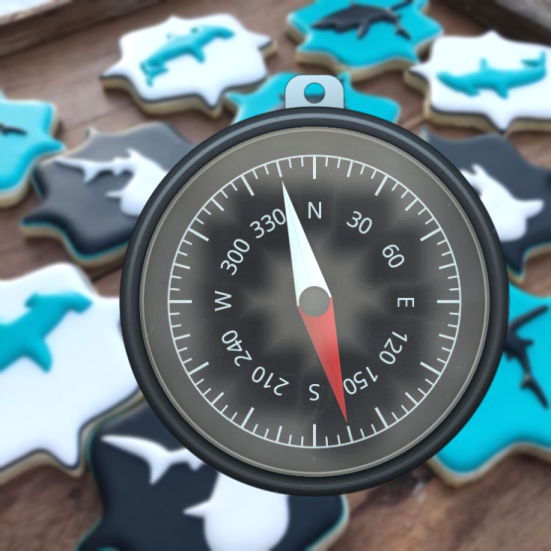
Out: ° 165
